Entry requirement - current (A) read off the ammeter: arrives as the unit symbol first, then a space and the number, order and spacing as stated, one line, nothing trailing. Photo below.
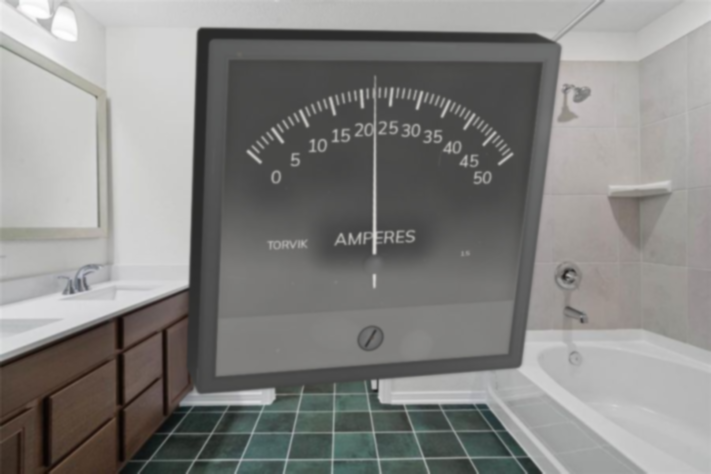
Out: A 22
